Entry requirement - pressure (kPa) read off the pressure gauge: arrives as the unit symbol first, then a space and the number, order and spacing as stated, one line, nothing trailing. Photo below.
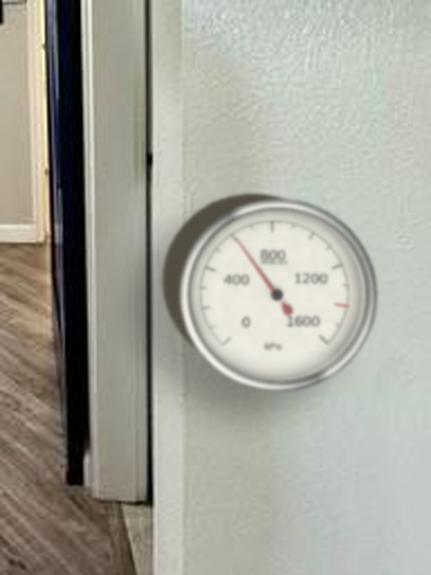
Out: kPa 600
